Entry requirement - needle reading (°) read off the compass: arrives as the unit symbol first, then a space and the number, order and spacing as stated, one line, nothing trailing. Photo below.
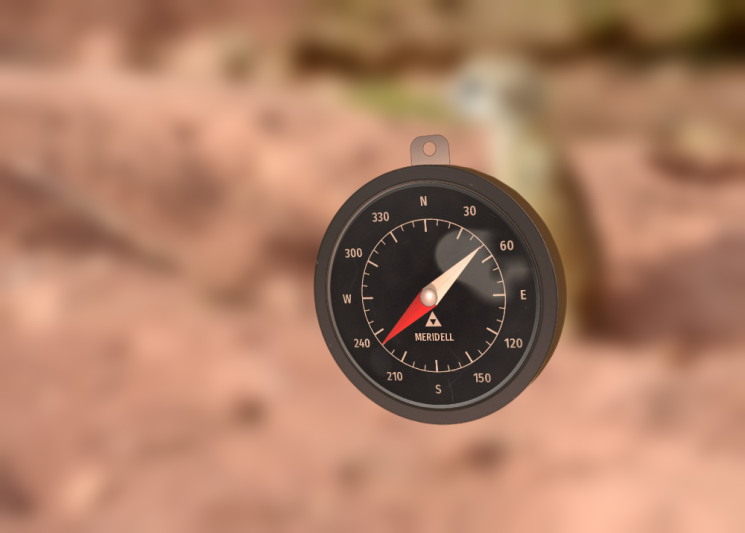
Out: ° 230
